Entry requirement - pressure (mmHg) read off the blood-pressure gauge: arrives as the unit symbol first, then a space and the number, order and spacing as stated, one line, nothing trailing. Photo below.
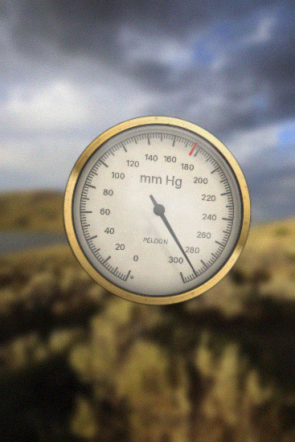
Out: mmHg 290
